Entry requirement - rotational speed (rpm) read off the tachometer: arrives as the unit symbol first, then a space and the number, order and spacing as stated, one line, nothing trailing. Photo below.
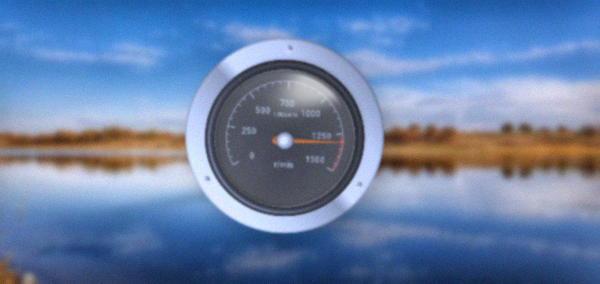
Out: rpm 1300
